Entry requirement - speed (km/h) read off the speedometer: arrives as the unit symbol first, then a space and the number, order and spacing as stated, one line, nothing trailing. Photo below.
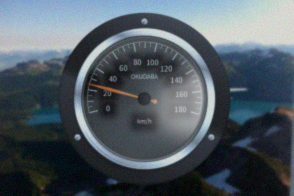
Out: km/h 25
